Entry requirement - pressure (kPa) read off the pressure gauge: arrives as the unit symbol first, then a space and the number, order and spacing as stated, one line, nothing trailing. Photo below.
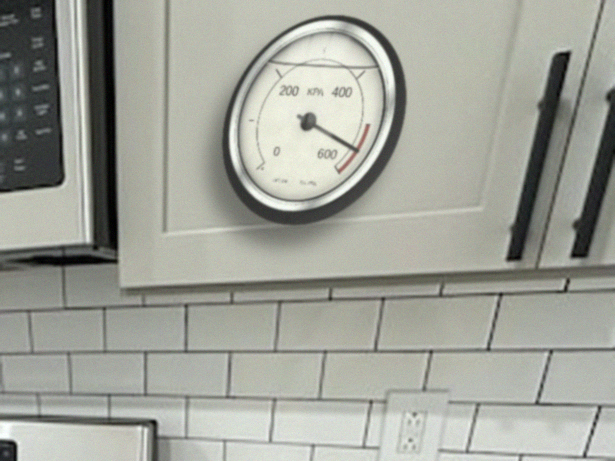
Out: kPa 550
